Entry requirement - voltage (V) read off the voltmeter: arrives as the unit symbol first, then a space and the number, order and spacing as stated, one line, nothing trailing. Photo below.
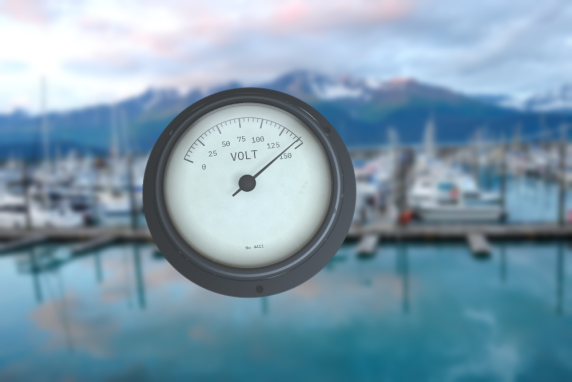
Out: V 145
